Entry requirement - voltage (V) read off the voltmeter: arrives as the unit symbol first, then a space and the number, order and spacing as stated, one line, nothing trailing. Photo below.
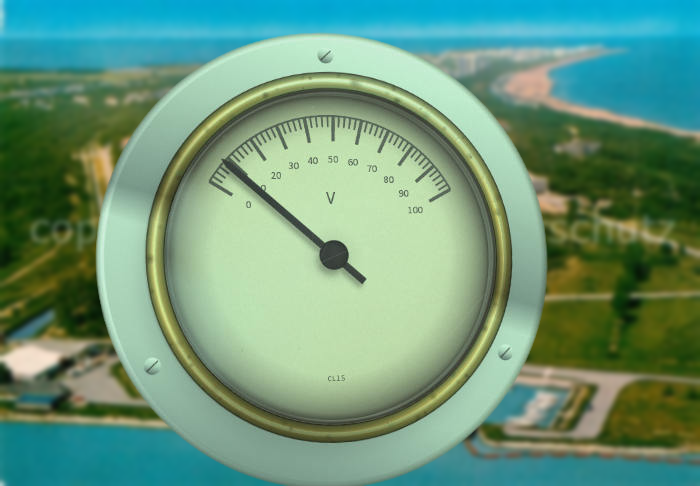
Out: V 8
